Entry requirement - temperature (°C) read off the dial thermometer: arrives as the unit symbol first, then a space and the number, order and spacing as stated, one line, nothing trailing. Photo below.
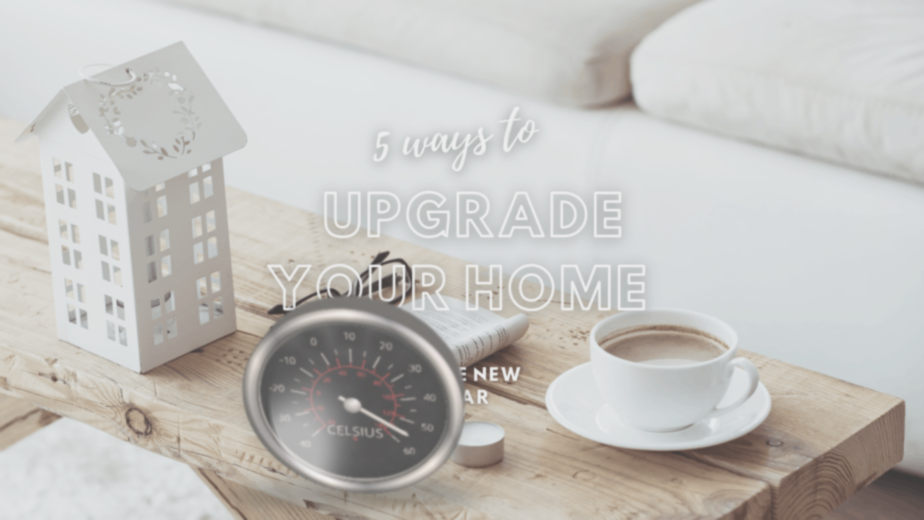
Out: °C 55
